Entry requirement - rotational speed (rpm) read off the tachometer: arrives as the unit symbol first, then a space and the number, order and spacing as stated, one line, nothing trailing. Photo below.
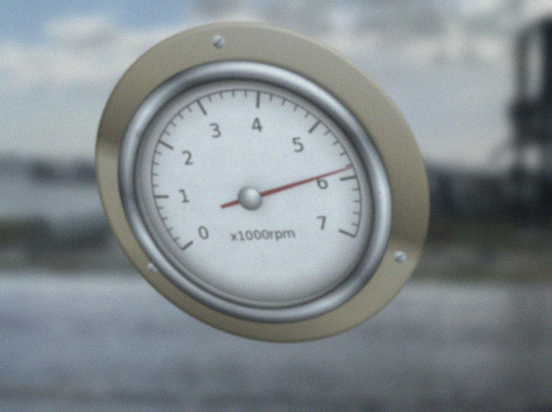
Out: rpm 5800
